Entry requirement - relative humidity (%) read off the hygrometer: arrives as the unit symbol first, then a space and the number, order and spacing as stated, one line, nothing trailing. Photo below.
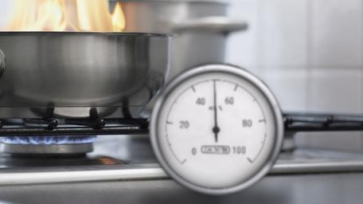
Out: % 50
